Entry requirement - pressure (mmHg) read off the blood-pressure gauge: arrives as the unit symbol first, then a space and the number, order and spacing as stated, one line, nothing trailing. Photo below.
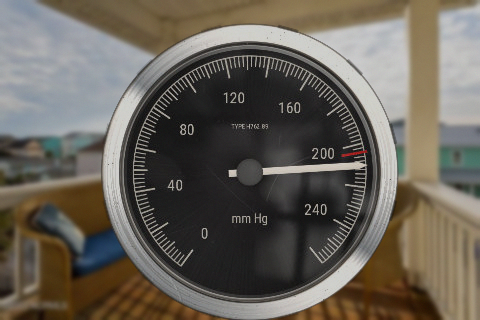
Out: mmHg 210
